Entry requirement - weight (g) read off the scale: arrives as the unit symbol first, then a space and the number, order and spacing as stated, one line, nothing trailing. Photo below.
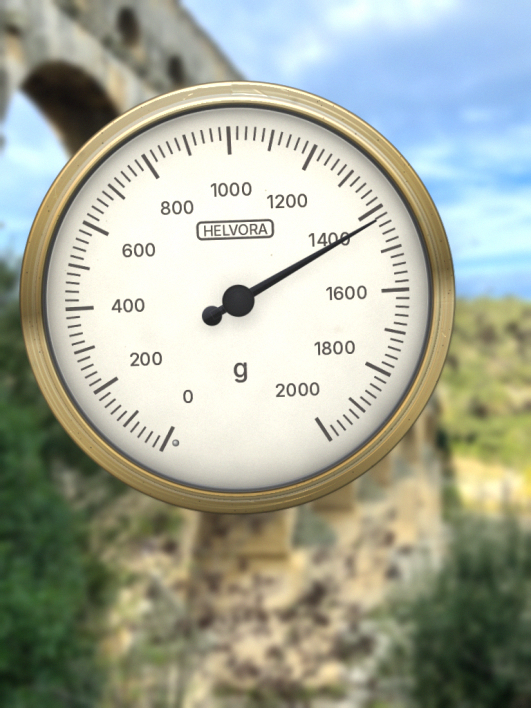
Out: g 1420
